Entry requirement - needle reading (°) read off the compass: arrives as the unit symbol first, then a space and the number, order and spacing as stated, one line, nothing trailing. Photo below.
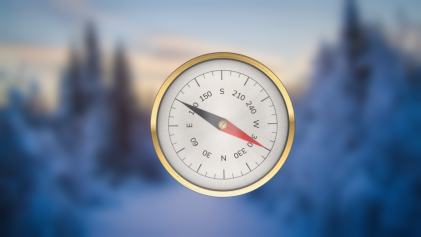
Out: ° 300
